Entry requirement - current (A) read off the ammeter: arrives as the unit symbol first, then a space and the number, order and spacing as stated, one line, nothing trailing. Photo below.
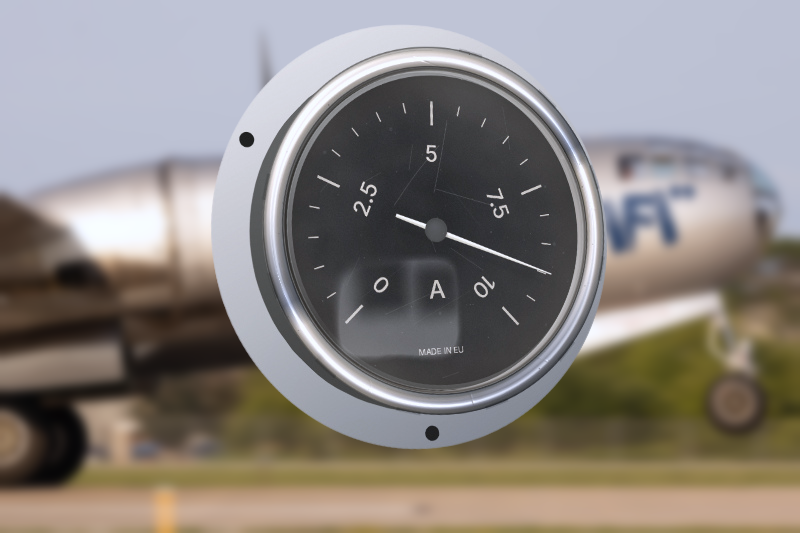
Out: A 9
